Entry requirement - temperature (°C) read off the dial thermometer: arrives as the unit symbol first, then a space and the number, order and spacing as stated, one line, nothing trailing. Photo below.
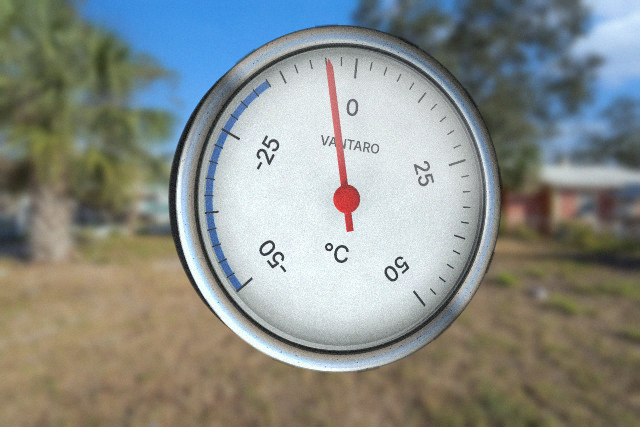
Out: °C -5
